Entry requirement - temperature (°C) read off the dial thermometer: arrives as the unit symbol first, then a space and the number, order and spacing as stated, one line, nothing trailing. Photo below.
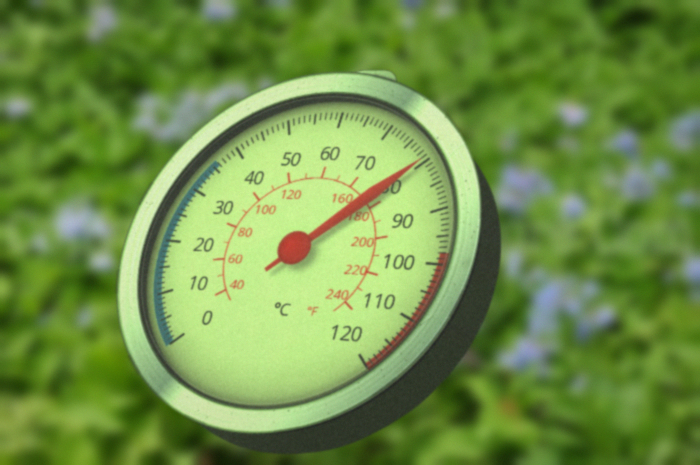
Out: °C 80
